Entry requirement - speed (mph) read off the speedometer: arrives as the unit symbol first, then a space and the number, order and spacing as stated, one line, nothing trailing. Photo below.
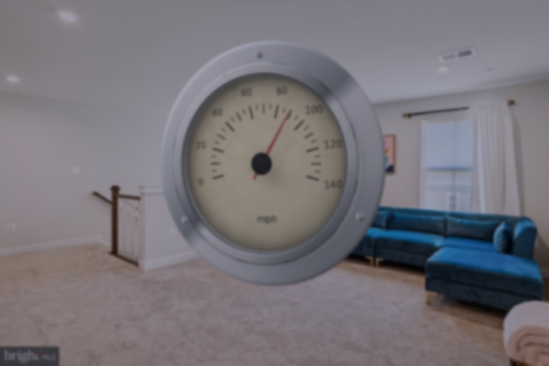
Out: mph 90
